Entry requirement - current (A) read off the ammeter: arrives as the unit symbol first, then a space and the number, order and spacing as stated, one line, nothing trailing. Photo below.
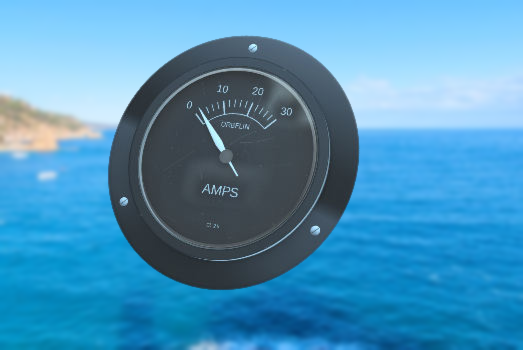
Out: A 2
